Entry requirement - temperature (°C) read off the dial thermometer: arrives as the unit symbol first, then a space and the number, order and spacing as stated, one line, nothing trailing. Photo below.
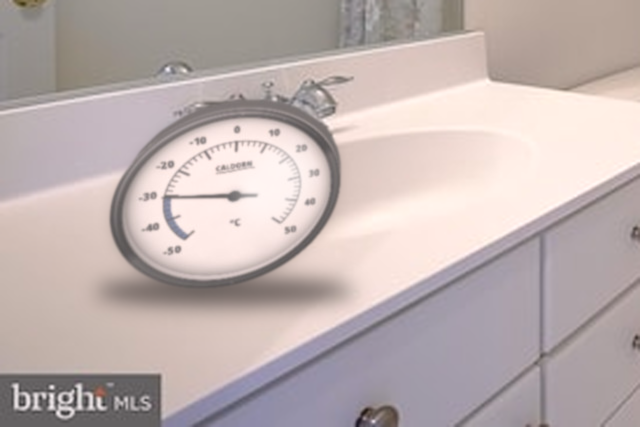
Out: °C -30
